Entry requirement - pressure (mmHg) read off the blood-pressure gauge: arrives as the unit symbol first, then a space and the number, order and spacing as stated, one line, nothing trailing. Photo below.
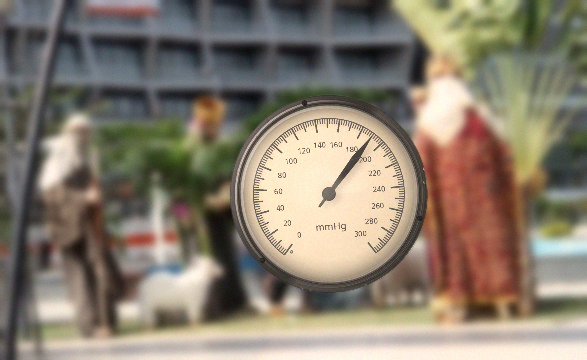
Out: mmHg 190
